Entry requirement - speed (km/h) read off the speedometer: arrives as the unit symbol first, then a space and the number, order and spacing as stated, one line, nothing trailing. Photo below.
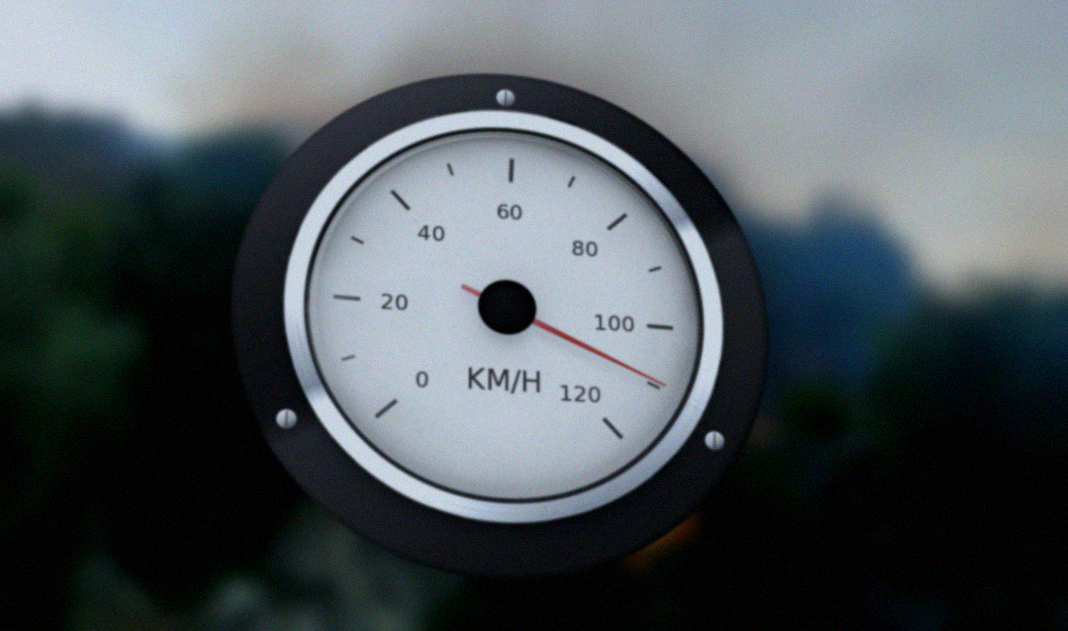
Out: km/h 110
